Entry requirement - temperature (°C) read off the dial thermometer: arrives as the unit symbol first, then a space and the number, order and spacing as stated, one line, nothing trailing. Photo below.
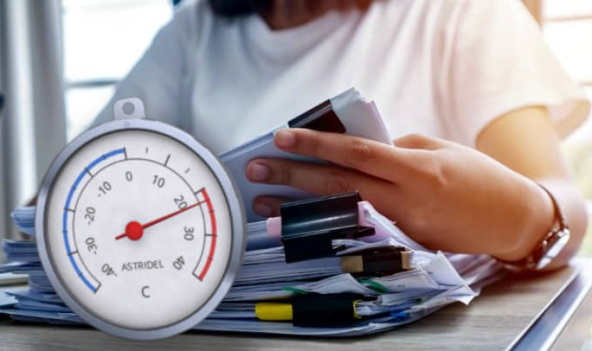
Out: °C 22.5
